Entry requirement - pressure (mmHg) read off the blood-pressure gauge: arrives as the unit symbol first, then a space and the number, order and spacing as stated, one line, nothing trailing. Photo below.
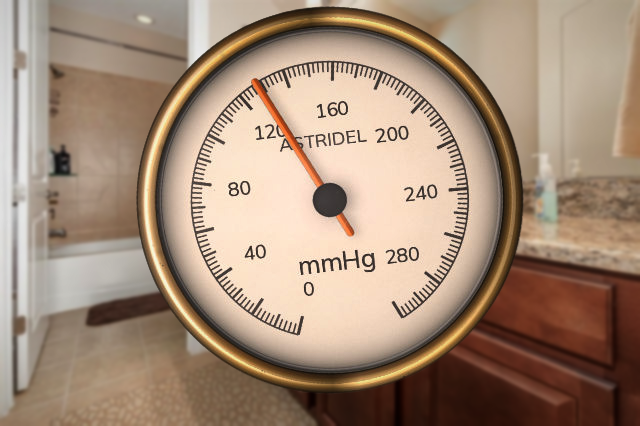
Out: mmHg 128
